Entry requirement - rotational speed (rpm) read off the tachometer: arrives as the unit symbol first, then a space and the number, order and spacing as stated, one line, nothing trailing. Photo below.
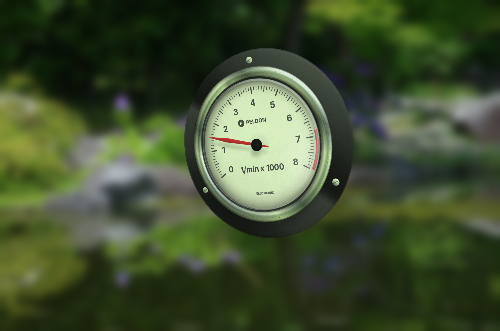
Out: rpm 1500
